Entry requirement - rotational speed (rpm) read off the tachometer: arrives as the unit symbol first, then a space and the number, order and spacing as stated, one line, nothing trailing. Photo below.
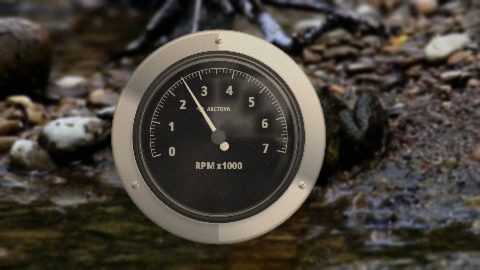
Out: rpm 2500
